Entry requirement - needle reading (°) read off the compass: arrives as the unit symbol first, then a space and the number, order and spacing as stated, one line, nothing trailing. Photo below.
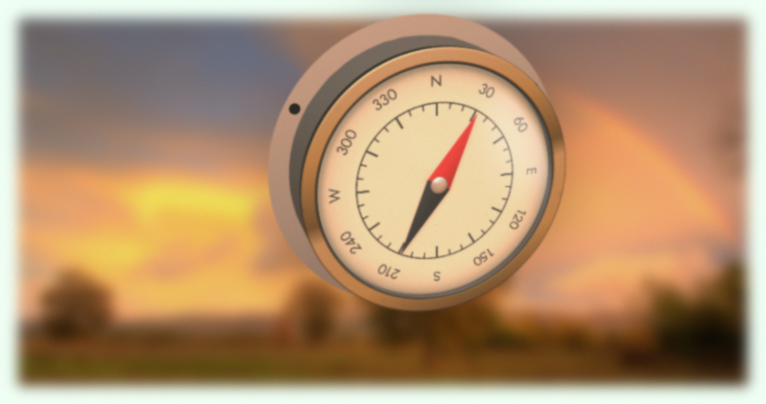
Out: ° 30
